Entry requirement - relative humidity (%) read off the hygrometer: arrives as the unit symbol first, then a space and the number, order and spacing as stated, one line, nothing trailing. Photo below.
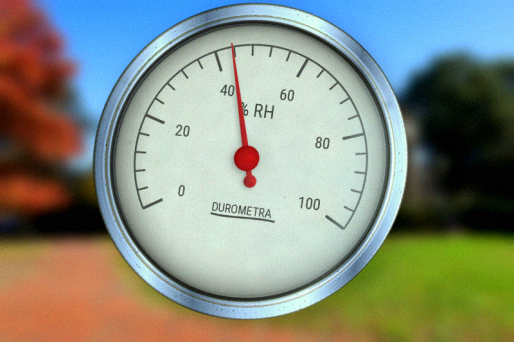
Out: % 44
